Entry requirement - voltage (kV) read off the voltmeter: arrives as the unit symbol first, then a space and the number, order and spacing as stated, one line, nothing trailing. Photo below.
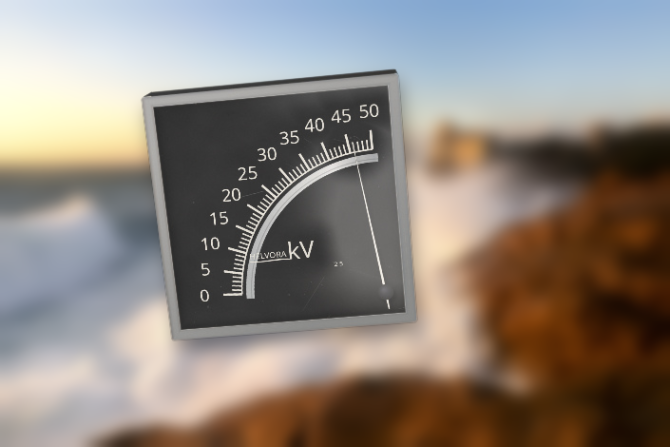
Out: kV 46
